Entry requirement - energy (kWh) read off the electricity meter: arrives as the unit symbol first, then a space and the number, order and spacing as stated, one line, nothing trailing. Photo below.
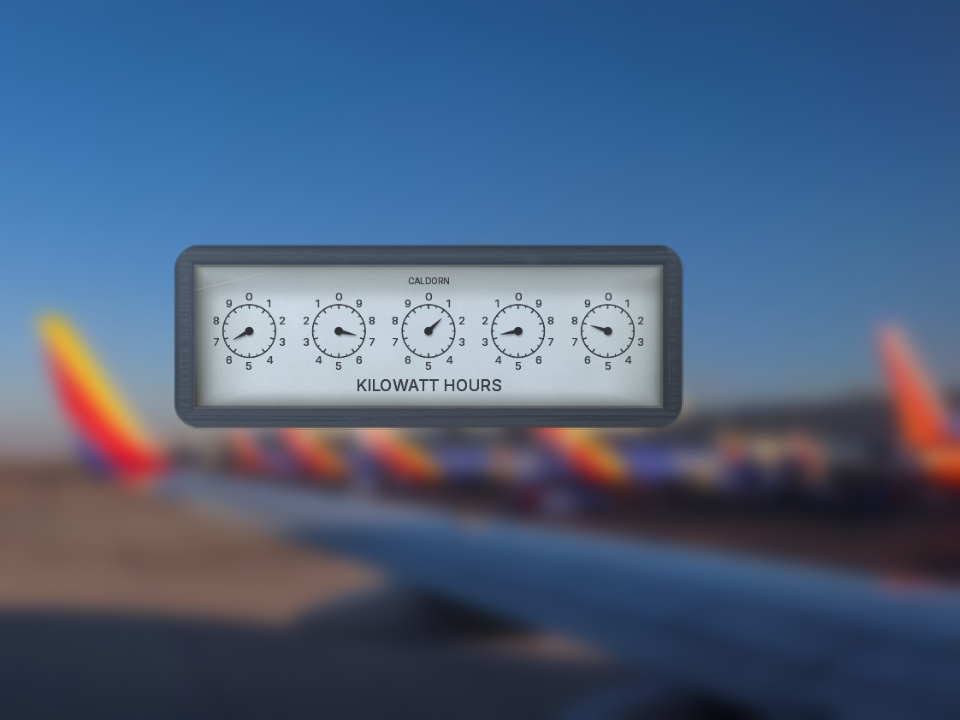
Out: kWh 67128
